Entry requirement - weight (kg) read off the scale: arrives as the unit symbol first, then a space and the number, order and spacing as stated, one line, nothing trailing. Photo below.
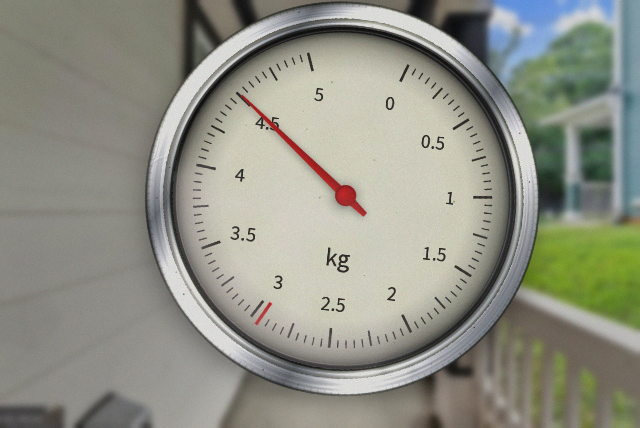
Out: kg 4.5
